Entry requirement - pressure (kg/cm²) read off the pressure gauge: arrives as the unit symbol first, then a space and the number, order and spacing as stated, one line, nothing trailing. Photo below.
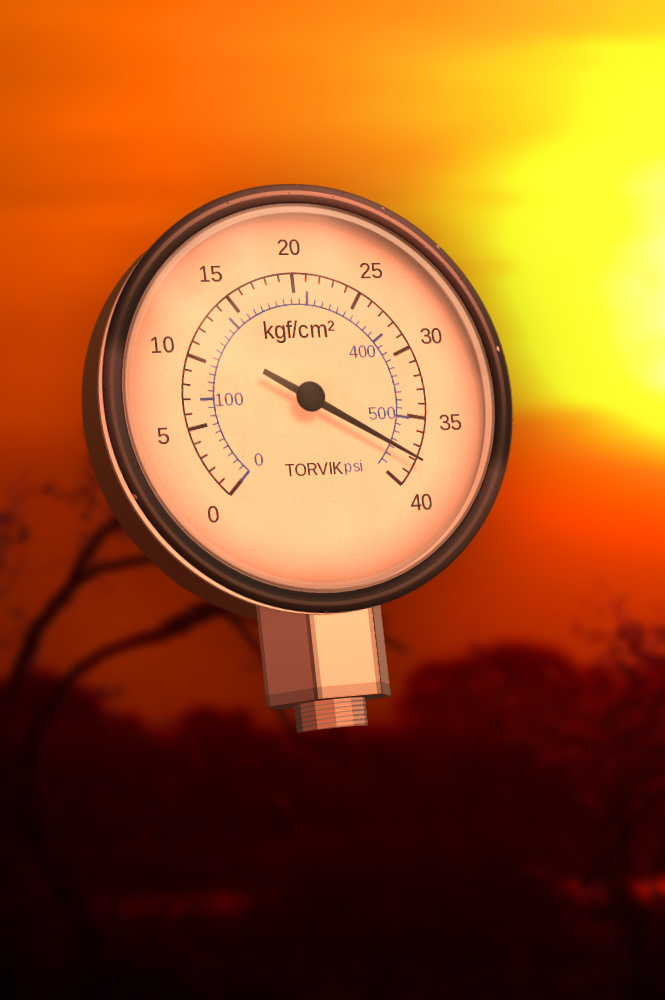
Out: kg/cm² 38
